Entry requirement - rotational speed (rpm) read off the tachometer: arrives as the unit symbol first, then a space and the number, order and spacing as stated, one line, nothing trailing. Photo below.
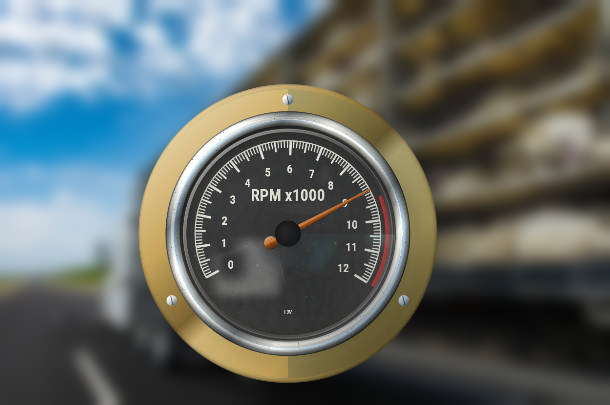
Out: rpm 9000
